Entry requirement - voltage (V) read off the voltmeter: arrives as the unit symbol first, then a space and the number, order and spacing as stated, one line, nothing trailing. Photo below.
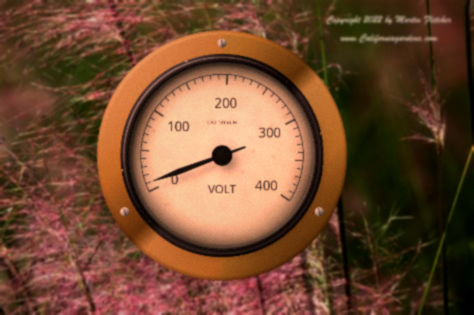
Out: V 10
